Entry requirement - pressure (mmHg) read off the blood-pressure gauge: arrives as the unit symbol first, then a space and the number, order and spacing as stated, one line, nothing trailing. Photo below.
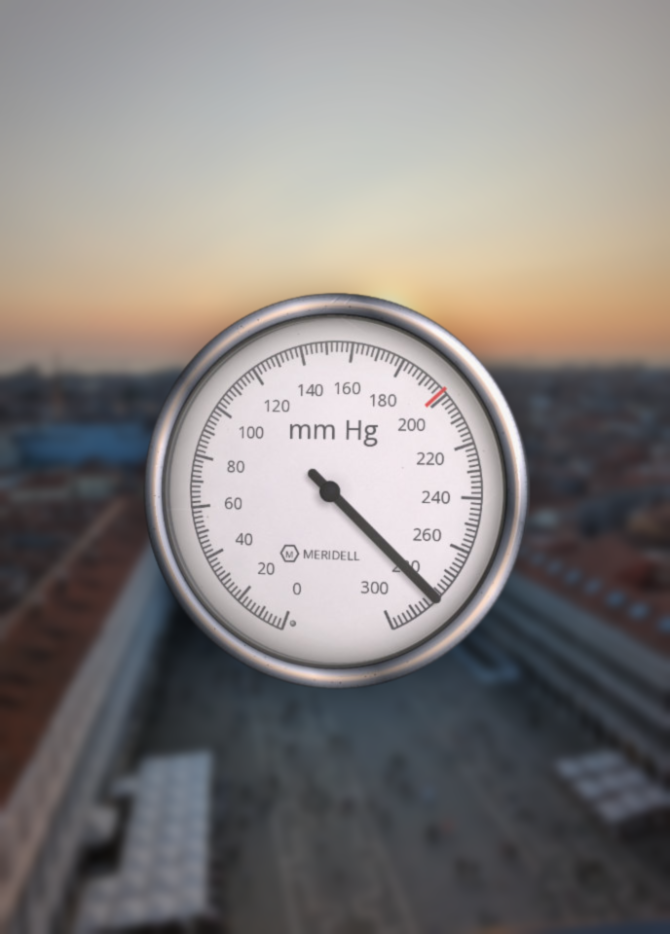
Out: mmHg 280
